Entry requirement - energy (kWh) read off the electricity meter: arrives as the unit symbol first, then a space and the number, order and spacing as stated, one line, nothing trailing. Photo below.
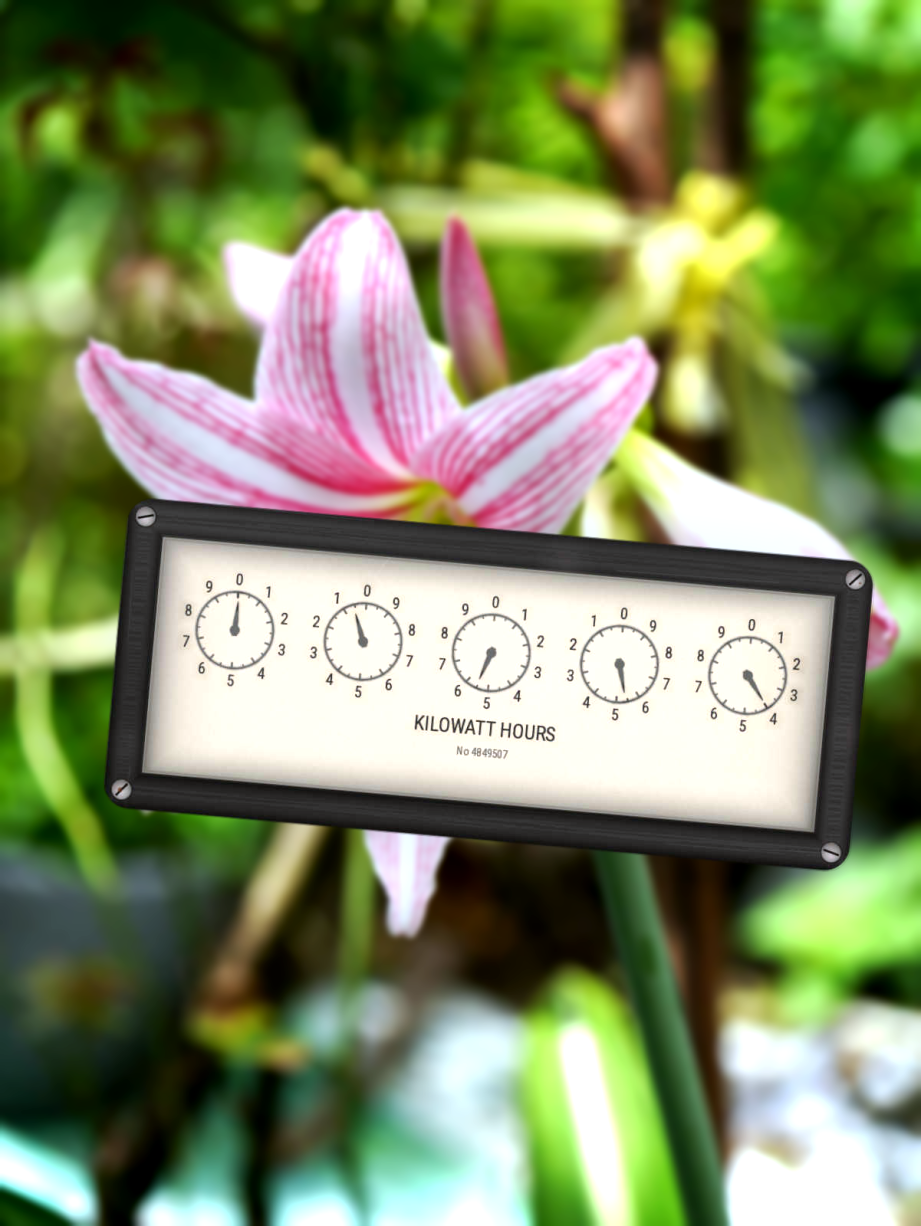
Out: kWh 554
